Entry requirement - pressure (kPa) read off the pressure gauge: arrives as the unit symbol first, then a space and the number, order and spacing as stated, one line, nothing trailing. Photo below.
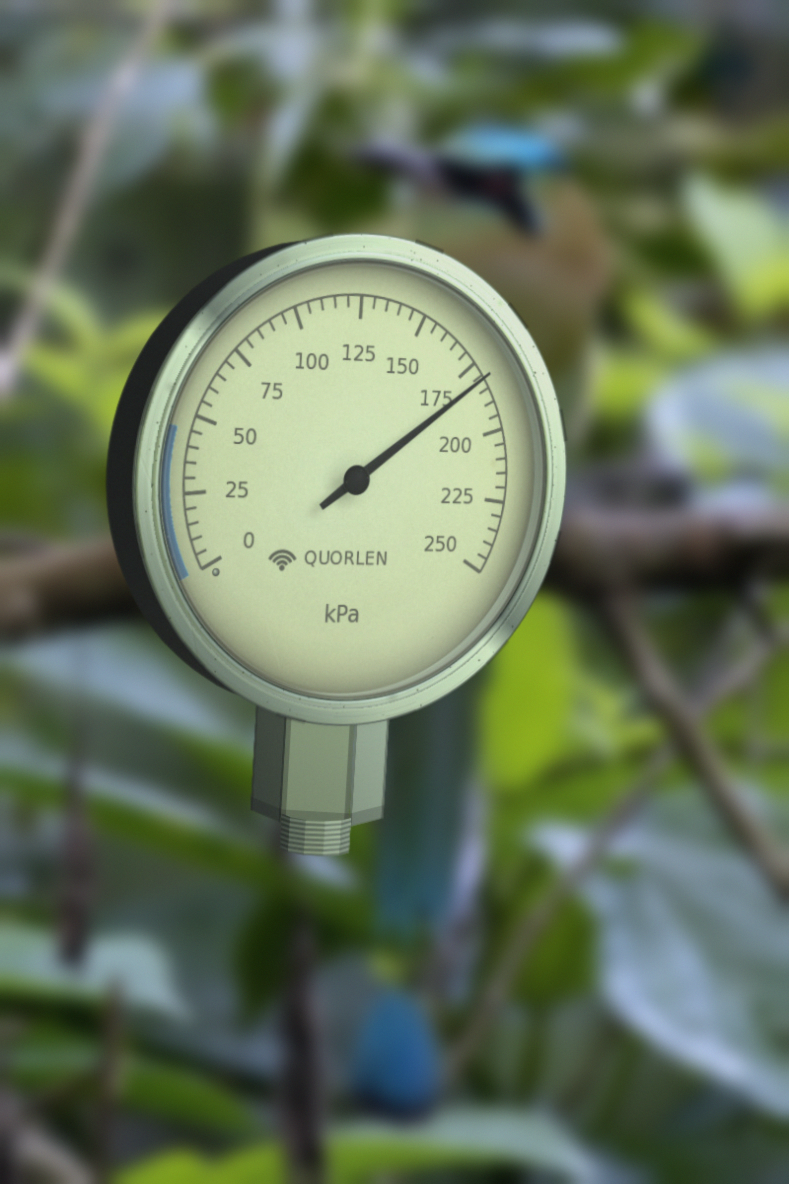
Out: kPa 180
